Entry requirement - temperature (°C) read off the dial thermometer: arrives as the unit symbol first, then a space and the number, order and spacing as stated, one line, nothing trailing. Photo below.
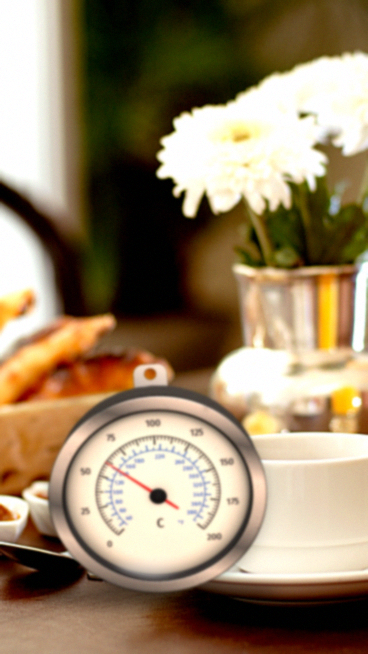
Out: °C 62.5
